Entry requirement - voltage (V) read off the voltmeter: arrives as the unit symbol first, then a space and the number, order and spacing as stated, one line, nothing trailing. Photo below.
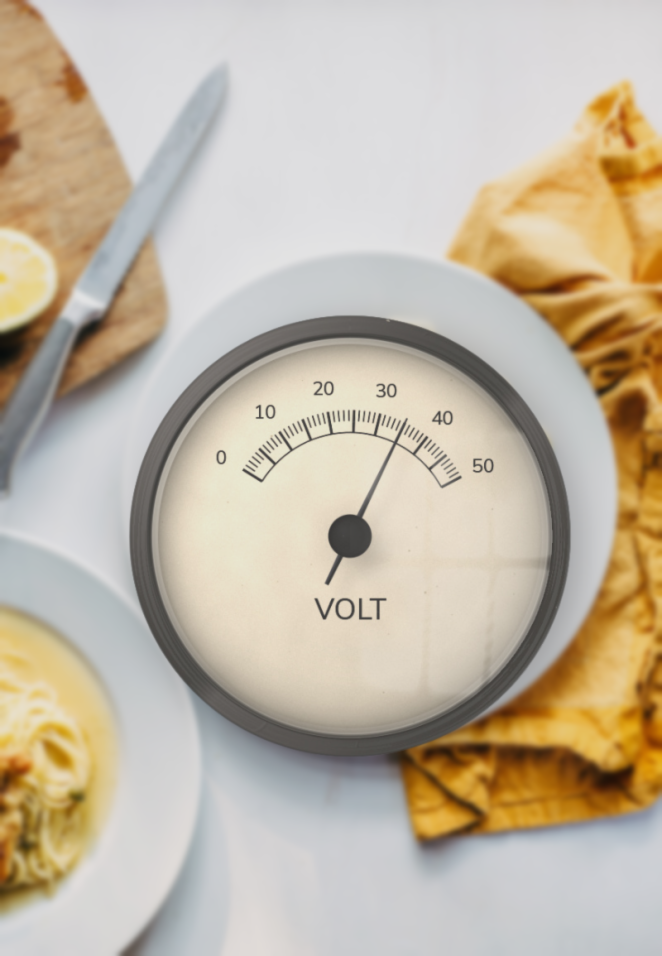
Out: V 35
